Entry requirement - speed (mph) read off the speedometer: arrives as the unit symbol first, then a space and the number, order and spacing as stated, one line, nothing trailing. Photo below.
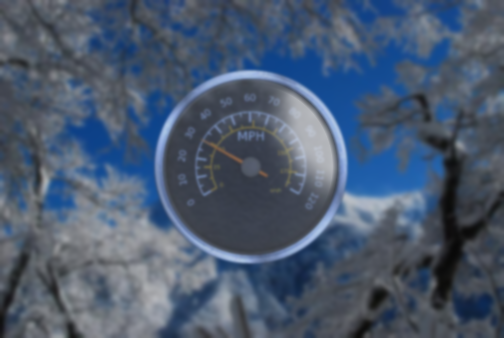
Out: mph 30
